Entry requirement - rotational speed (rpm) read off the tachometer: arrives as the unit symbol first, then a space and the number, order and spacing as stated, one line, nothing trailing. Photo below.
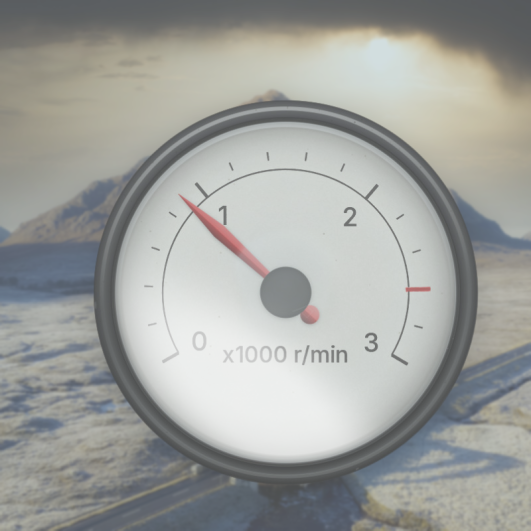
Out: rpm 900
